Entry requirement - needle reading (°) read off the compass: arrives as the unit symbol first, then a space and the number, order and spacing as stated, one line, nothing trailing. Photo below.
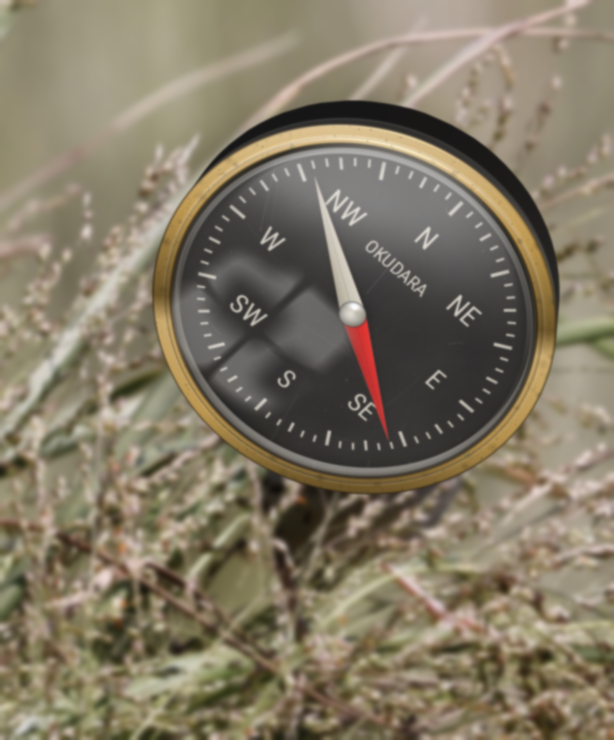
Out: ° 125
